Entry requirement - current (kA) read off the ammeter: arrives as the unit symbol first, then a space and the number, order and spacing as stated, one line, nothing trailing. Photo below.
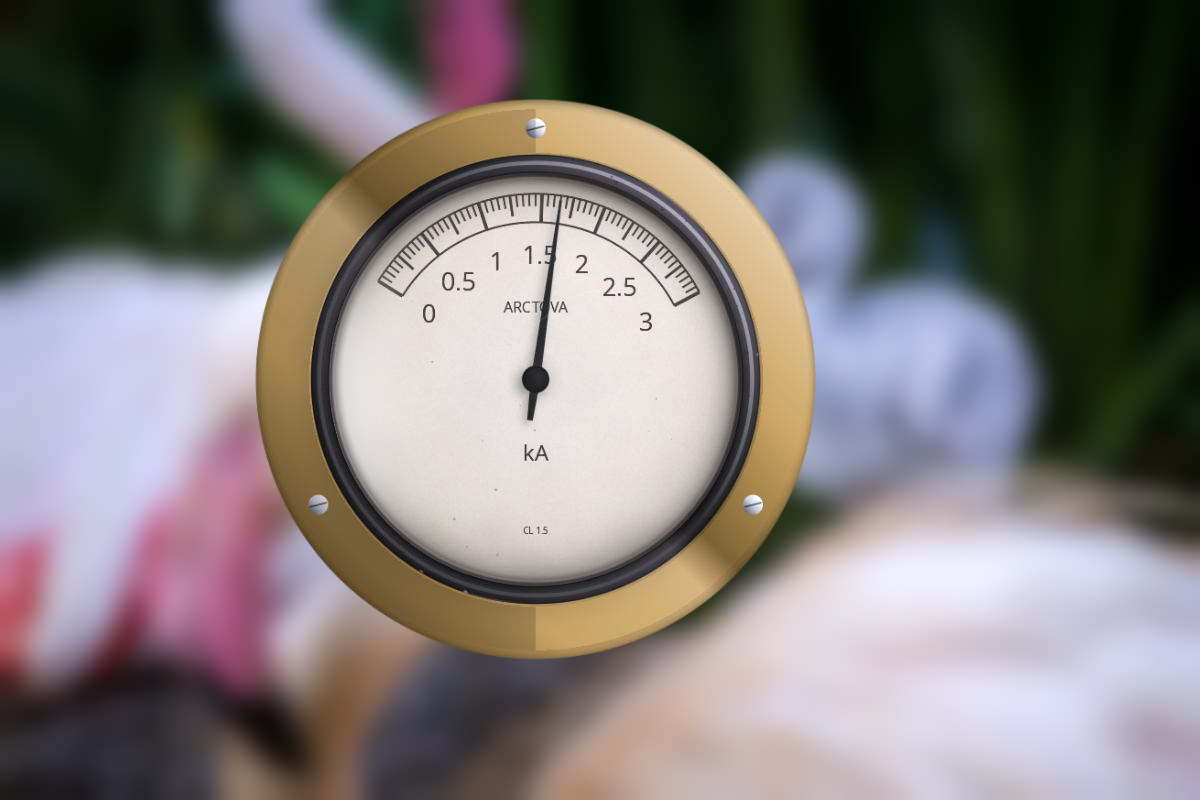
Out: kA 1.65
